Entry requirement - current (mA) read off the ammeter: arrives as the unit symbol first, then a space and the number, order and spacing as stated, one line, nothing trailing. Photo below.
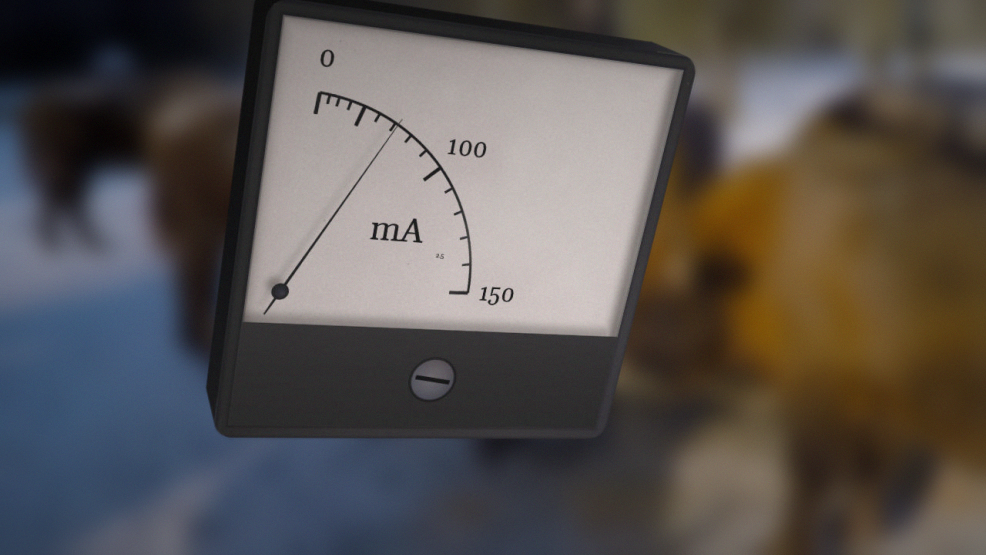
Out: mA 70
